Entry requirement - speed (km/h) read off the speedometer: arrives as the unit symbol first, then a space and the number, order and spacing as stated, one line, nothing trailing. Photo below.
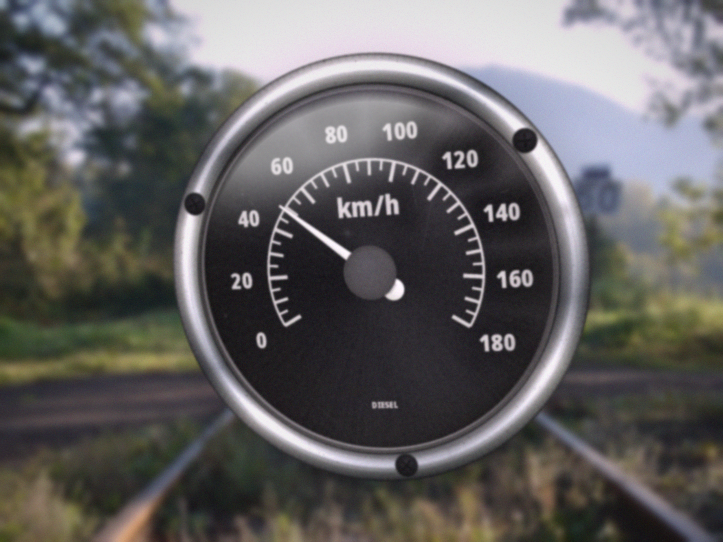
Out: km/h 50
